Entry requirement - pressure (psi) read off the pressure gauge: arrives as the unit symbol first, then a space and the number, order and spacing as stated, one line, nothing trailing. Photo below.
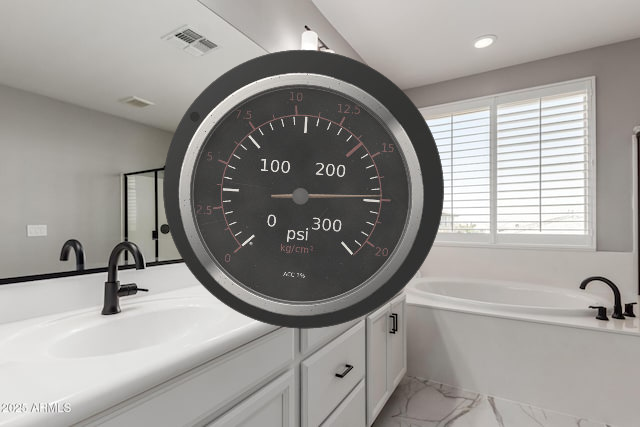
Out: psi 245
